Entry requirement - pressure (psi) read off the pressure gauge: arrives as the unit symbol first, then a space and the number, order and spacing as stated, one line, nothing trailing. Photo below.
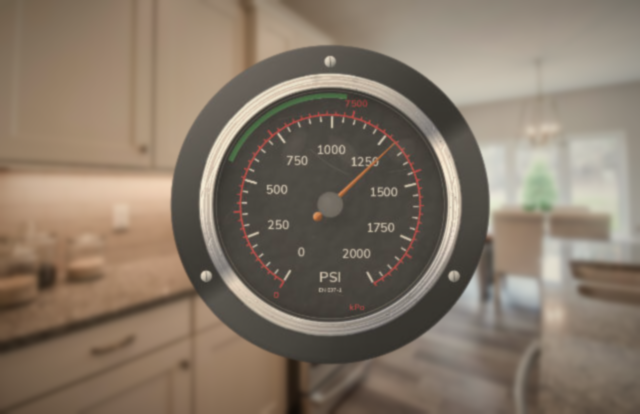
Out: psi 1300
